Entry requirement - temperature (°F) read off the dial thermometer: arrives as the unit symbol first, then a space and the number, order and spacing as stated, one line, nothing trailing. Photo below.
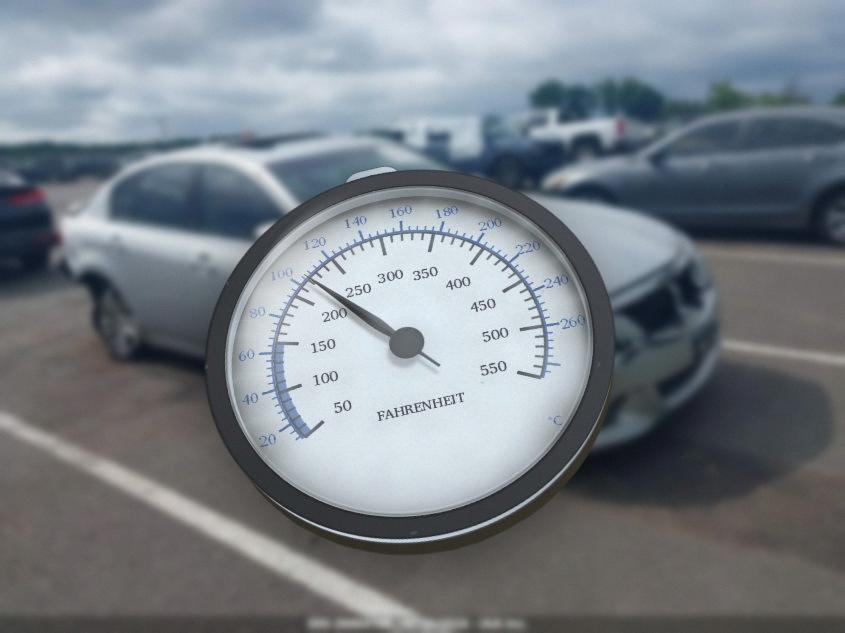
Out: °F 220
